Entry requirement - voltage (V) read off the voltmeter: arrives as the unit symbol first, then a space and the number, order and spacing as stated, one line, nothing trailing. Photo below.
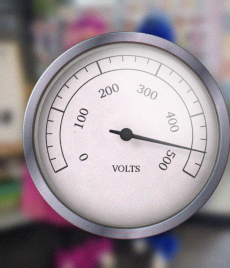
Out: V 460
